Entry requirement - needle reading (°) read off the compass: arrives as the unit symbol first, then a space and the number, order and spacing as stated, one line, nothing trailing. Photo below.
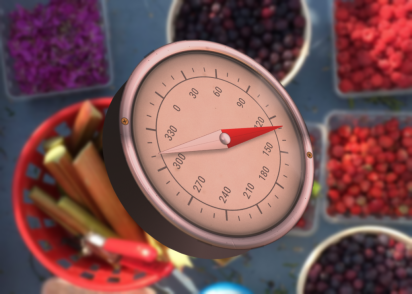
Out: ° 130
